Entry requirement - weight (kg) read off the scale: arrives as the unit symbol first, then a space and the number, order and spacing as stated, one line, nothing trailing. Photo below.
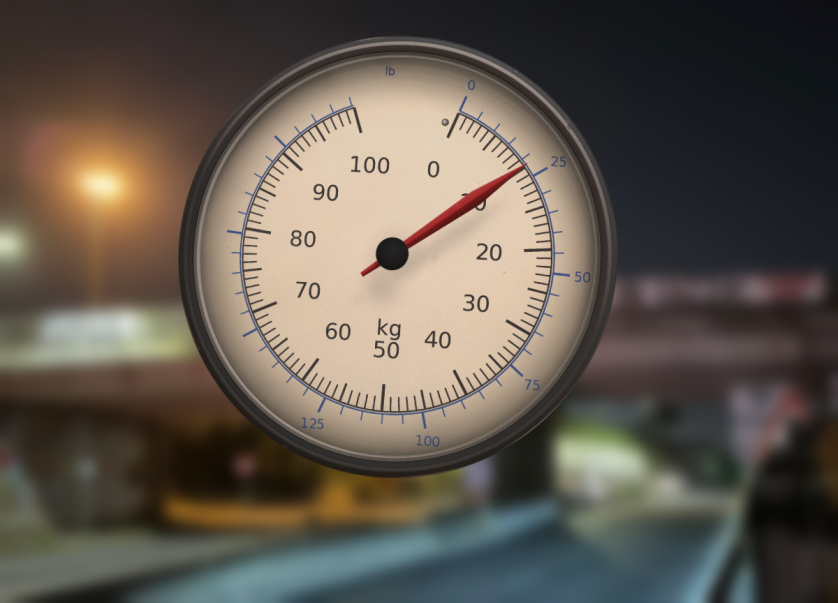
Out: kg 10
